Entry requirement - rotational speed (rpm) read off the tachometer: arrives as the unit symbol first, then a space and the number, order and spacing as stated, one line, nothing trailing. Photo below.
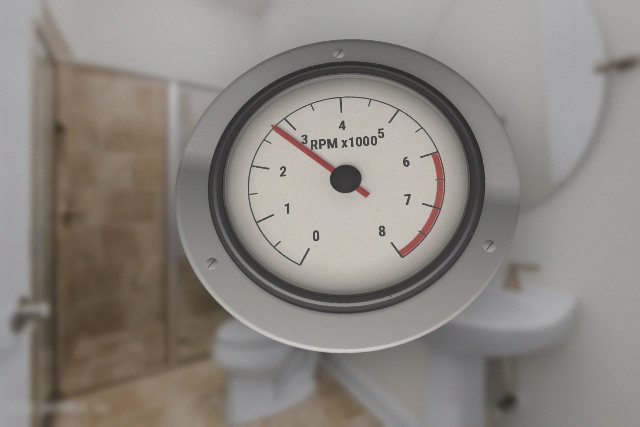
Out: rpm 2750
